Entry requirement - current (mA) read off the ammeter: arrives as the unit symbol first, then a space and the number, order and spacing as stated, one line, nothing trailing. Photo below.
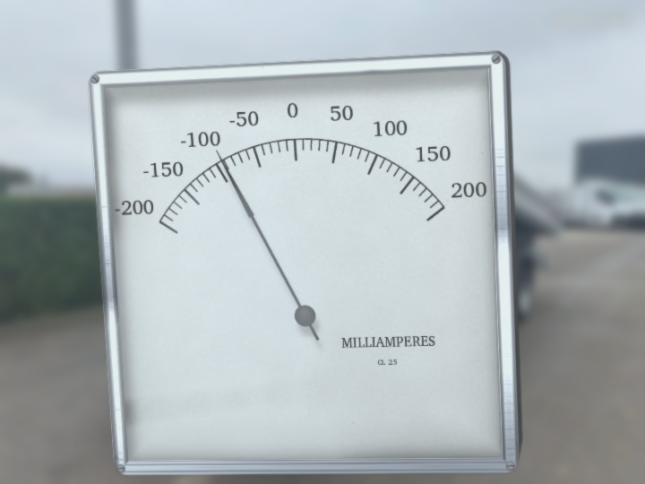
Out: mA -90
